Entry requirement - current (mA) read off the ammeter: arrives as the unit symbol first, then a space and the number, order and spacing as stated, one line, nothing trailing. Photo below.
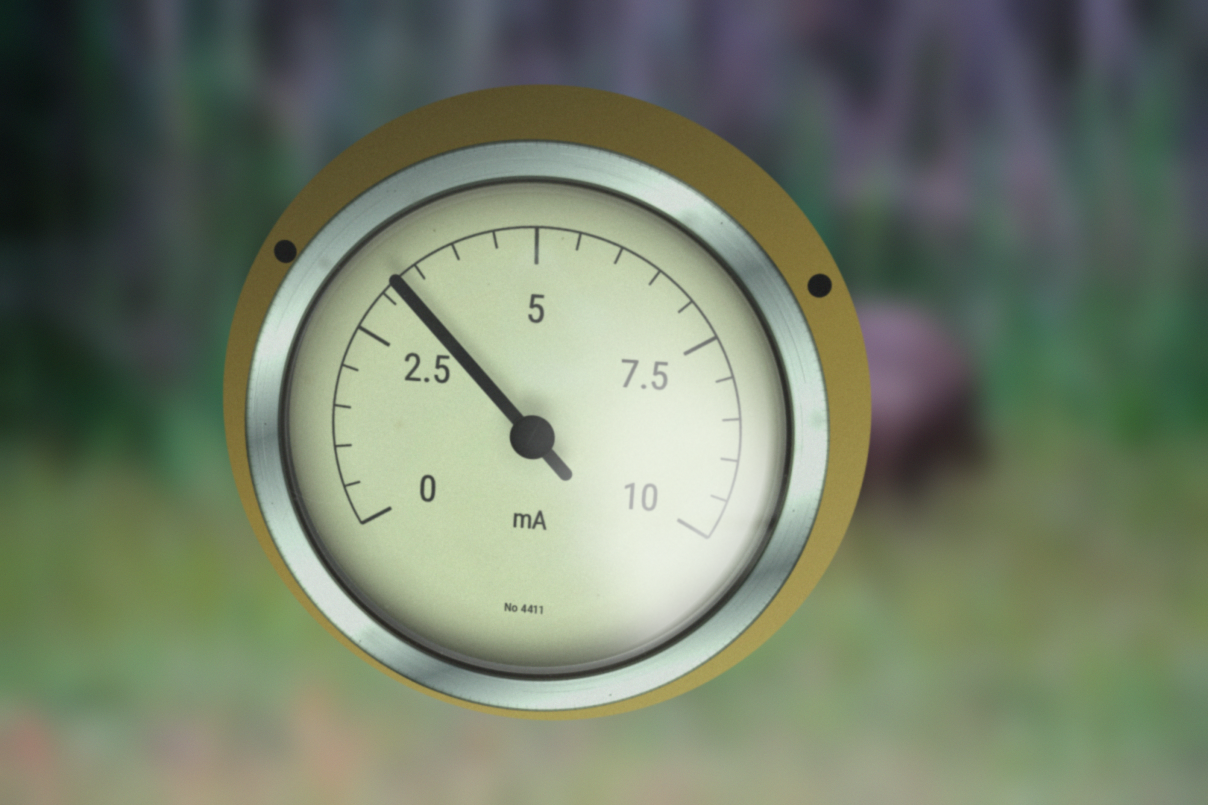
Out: mA 3.25
